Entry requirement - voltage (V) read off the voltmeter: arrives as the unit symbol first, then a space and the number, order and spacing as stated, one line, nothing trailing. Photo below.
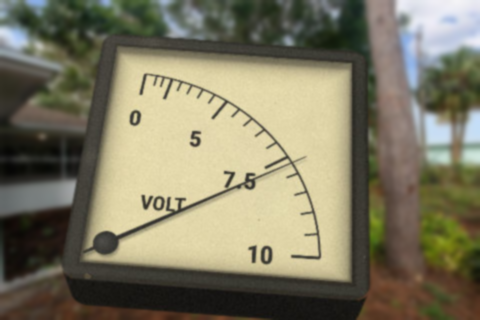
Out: V 7.75
